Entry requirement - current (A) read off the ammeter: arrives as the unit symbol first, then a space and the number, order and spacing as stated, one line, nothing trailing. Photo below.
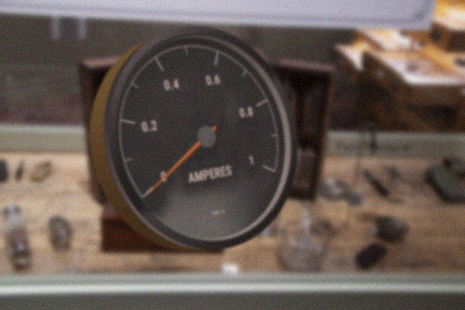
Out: A 0
